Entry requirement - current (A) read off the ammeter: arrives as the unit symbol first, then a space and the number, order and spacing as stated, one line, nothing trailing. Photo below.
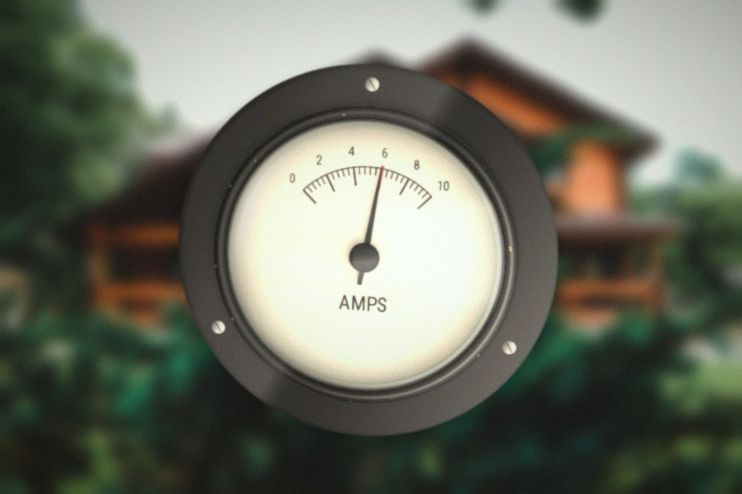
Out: A 6
